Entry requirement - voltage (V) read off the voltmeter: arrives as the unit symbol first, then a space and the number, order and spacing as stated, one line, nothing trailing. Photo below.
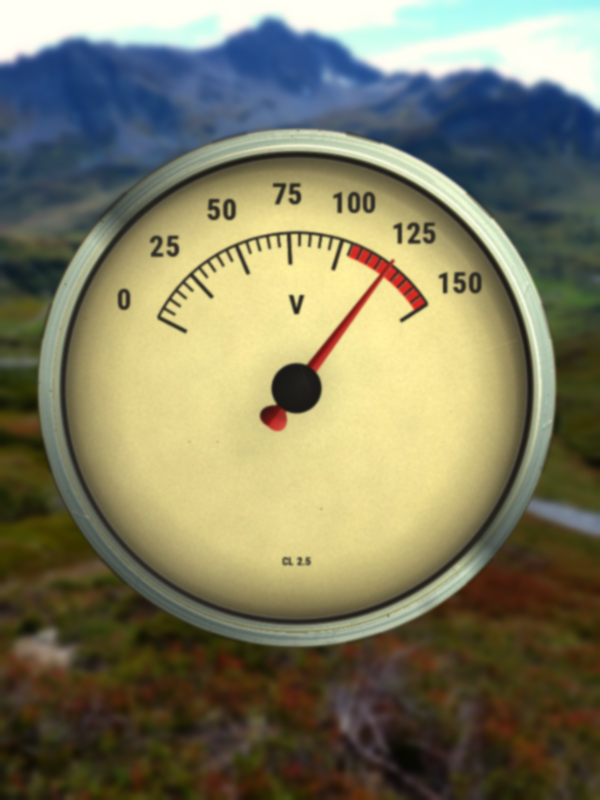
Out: V 125
